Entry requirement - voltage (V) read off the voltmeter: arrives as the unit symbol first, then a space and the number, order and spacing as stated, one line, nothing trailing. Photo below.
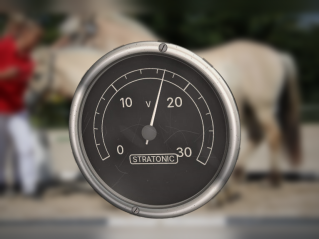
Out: V 17
